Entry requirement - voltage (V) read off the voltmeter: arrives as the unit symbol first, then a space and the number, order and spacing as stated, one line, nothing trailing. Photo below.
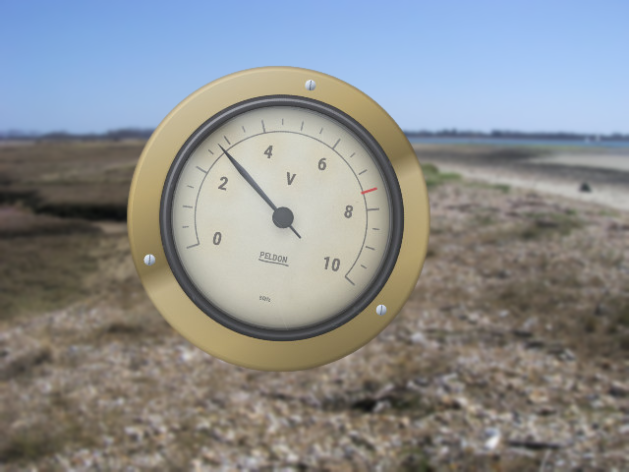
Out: V 2.75
